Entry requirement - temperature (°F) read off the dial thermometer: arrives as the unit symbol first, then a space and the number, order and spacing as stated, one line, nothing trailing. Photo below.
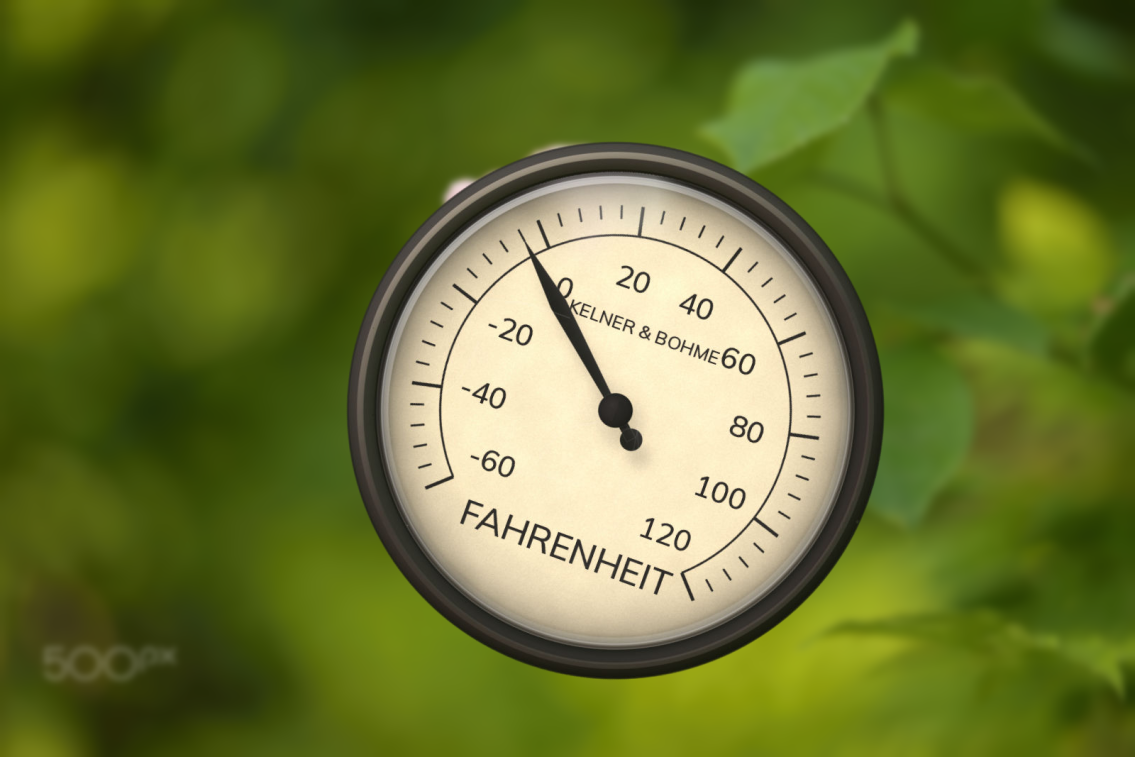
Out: °F -4
